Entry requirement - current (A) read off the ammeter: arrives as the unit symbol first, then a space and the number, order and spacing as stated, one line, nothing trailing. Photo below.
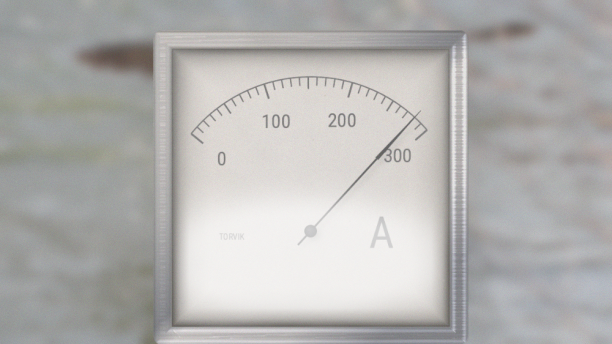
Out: A 280
